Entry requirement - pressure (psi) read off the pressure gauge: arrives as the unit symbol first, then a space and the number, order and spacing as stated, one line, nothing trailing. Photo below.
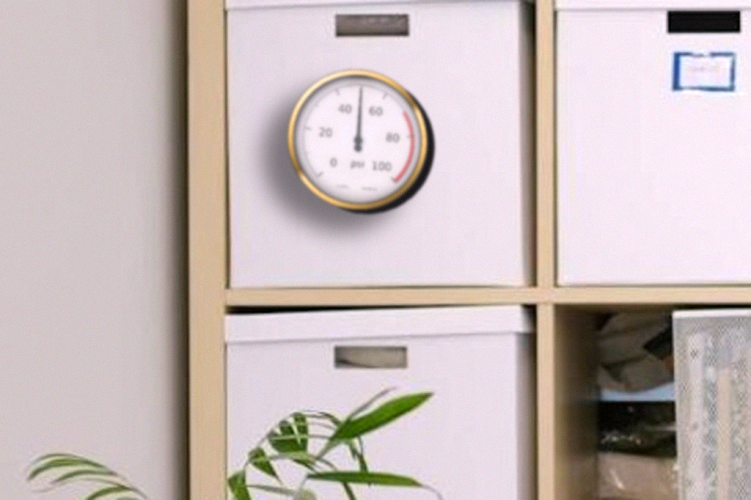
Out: psi 50
